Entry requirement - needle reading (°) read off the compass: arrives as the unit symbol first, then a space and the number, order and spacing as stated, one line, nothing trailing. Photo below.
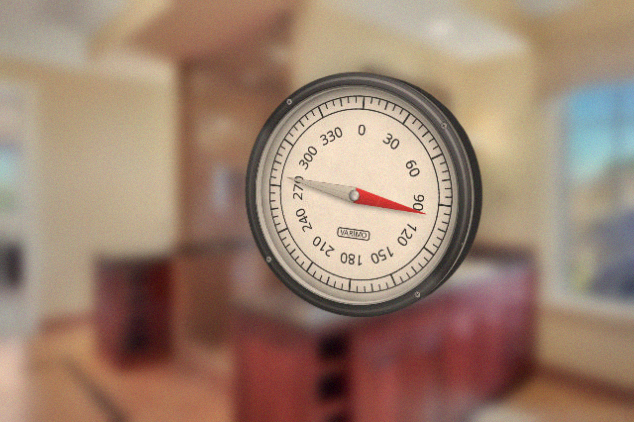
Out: ° 97.5
